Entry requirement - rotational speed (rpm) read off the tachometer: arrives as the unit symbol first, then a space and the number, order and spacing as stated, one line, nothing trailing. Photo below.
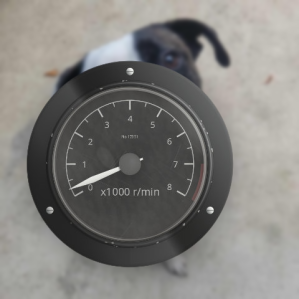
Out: rpm 250
